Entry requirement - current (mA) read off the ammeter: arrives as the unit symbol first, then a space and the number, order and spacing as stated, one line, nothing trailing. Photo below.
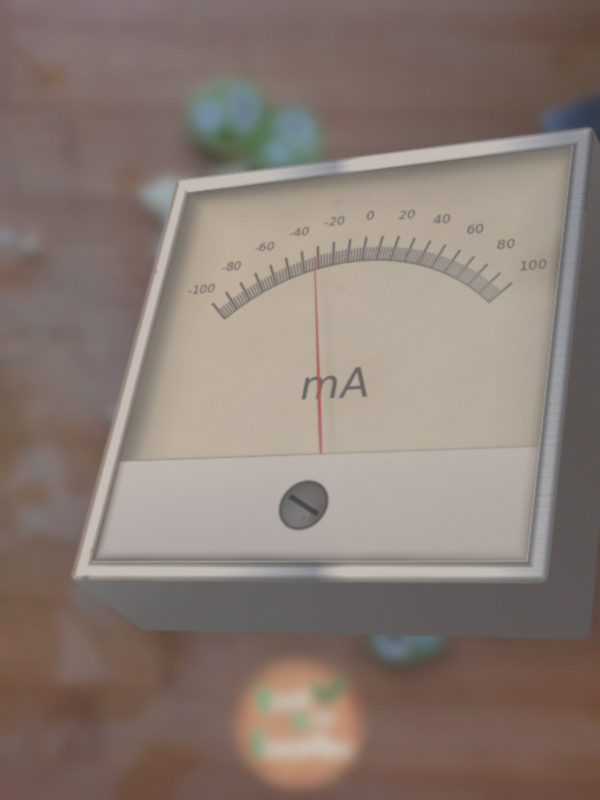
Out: mA -30
